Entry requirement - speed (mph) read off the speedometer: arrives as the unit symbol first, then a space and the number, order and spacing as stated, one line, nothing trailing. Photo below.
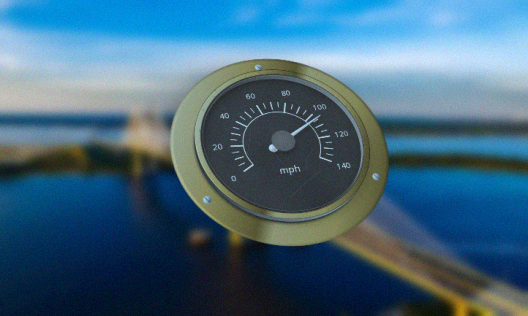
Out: mph 105
